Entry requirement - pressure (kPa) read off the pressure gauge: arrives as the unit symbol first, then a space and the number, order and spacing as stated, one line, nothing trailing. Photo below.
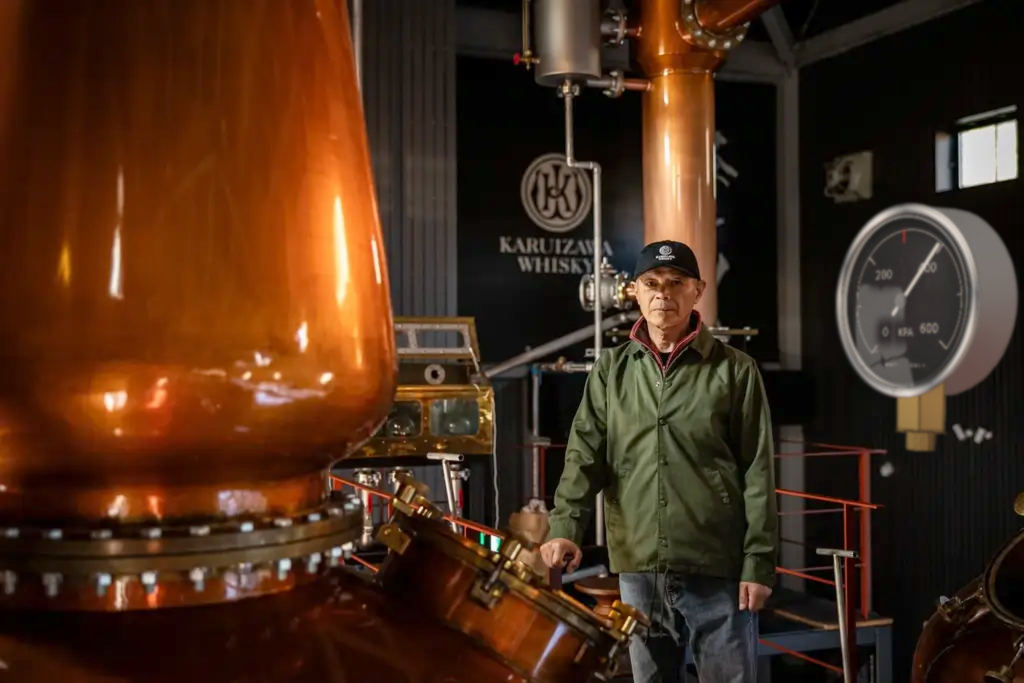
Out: kPa 400
